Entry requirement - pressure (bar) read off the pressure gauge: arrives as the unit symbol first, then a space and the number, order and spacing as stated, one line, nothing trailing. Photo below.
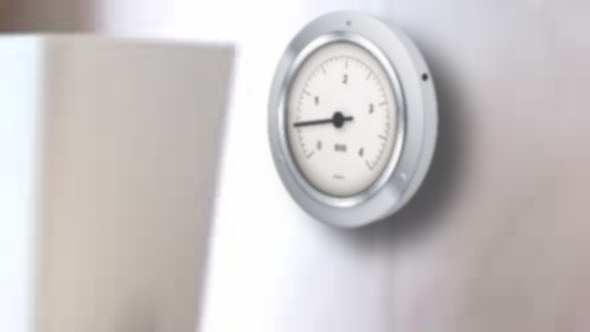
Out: bar 0.5
